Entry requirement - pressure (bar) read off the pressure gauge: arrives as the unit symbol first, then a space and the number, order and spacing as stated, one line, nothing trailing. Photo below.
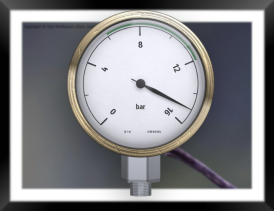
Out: bar 15
